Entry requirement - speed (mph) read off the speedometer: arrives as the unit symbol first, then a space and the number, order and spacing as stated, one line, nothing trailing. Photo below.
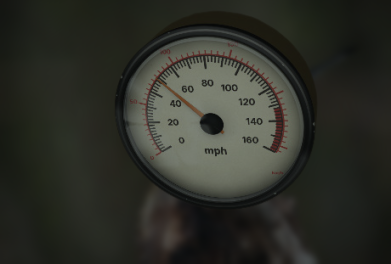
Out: mph 50
